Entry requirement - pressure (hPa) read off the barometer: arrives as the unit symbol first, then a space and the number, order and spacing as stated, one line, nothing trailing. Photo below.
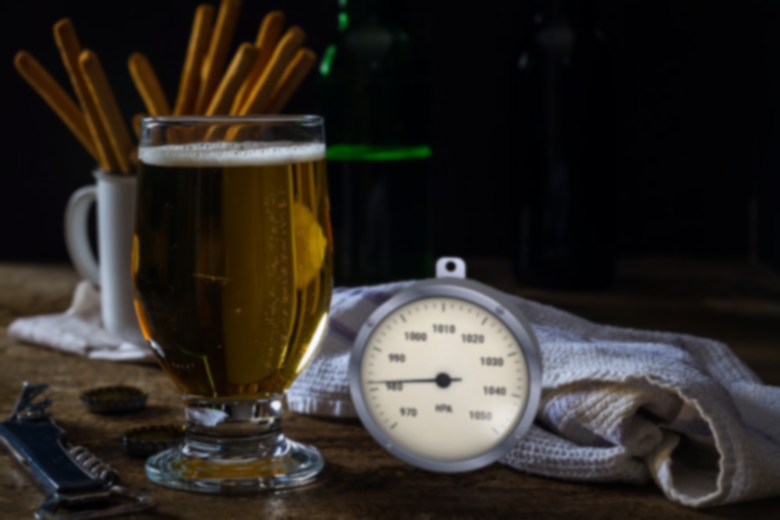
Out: hPa 982
